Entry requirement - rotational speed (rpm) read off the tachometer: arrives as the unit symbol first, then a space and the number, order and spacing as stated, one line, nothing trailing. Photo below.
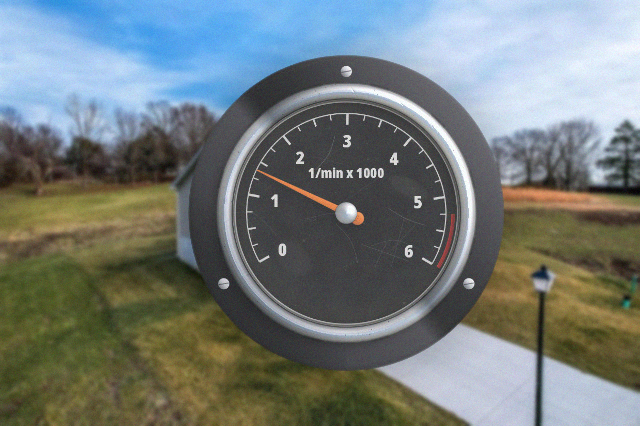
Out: rpm 1375
